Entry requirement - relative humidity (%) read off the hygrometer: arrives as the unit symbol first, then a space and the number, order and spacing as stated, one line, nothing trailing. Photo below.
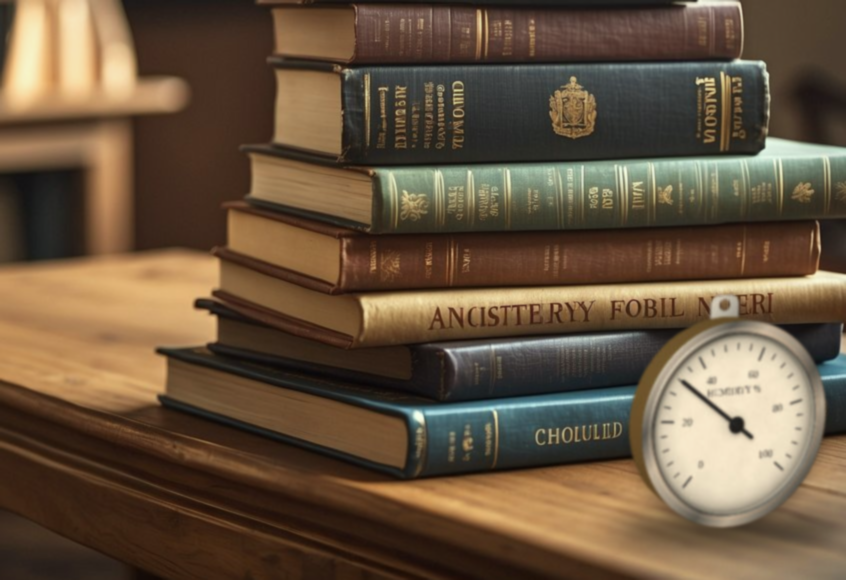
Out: % 32
